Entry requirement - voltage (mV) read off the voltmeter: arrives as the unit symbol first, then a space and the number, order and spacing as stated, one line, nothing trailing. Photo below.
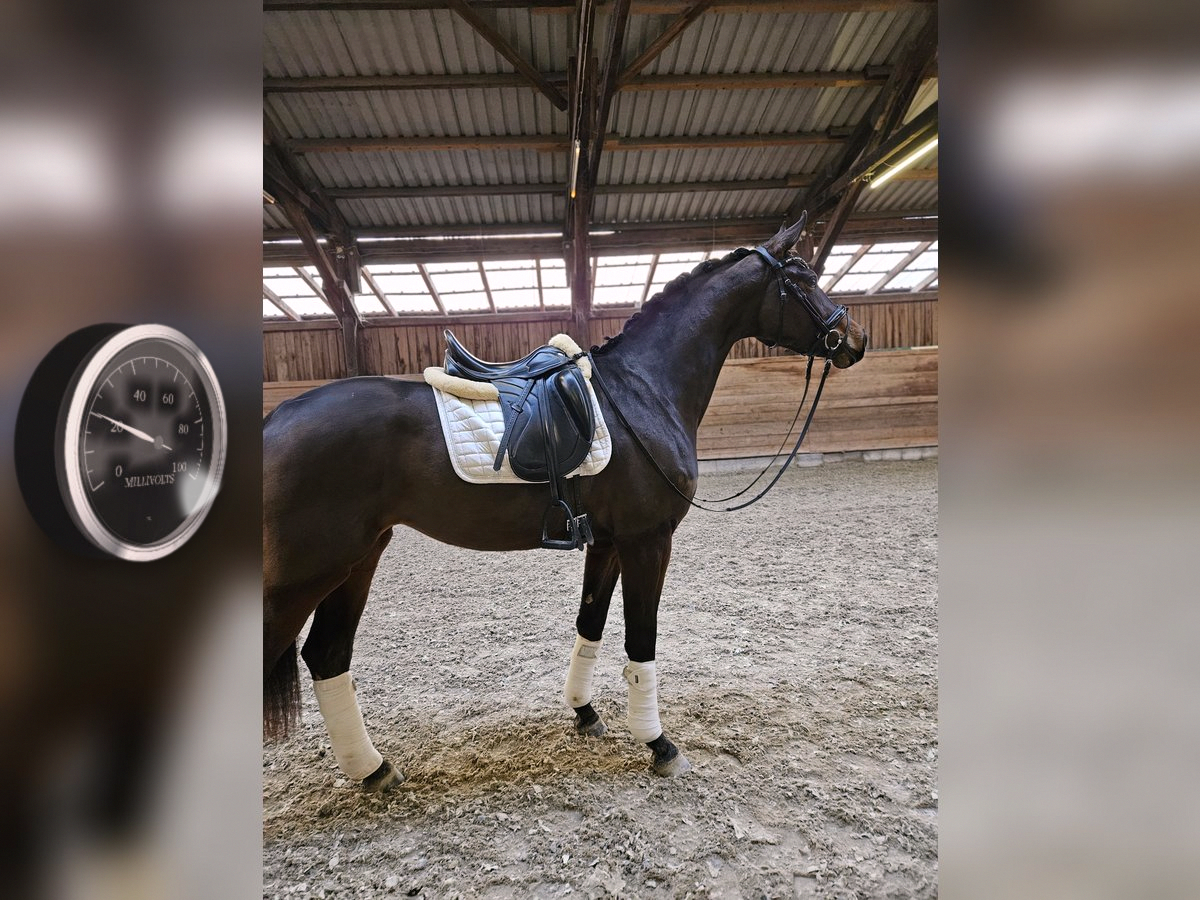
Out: mV 20
